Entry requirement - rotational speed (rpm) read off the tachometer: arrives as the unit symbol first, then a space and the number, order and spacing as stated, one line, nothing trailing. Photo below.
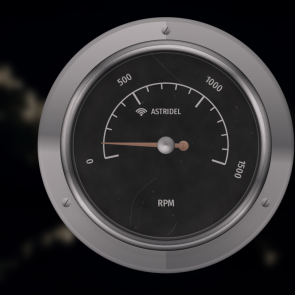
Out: rpm 100
